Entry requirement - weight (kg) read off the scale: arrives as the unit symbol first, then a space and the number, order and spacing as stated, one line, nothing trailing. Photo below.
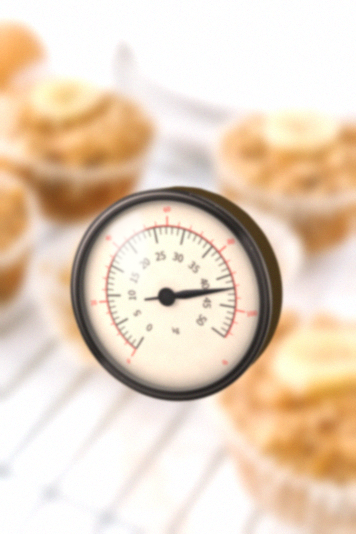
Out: kg 42
